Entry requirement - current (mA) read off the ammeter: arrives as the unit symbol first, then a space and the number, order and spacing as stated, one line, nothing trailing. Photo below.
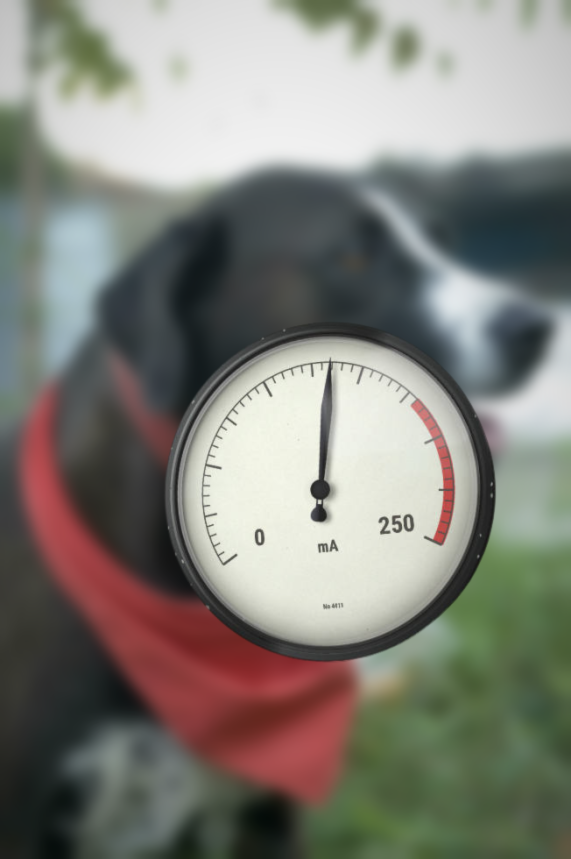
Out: mA 135
